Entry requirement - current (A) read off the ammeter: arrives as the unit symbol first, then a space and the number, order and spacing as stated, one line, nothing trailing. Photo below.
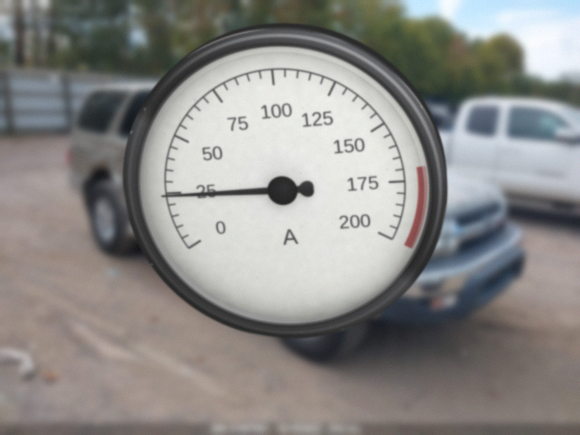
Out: A 25
